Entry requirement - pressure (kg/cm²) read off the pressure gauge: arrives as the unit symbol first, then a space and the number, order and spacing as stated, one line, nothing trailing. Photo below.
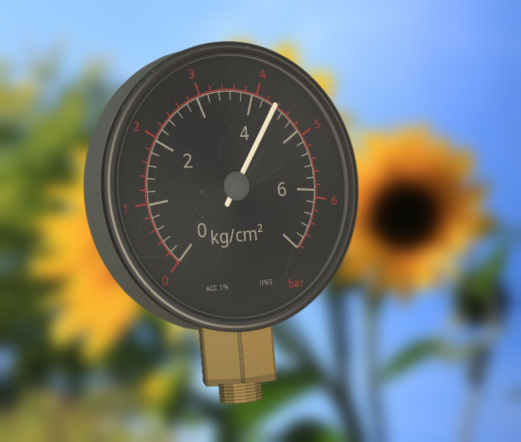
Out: kg/cm² 4.4
